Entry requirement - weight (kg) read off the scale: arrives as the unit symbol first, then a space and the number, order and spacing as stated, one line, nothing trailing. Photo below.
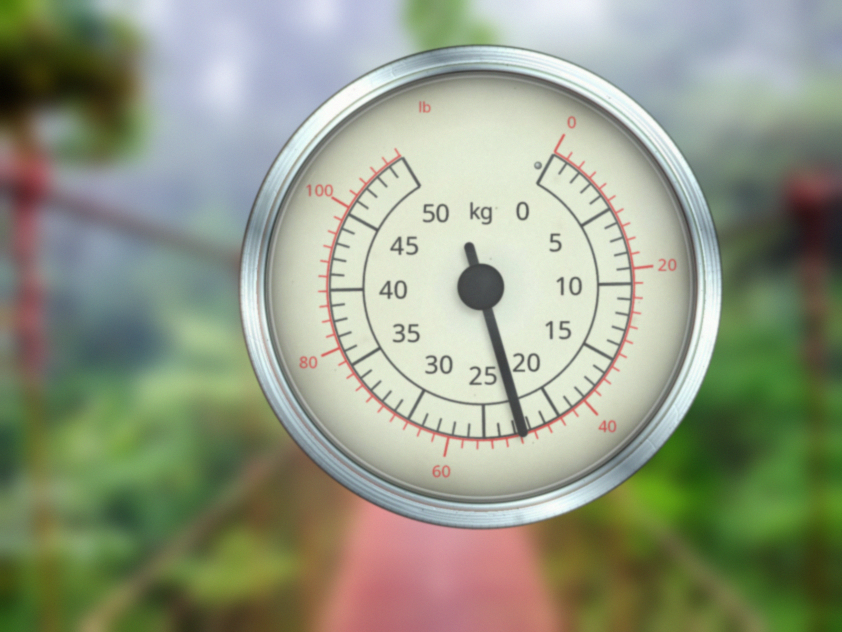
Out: kg 22.5
